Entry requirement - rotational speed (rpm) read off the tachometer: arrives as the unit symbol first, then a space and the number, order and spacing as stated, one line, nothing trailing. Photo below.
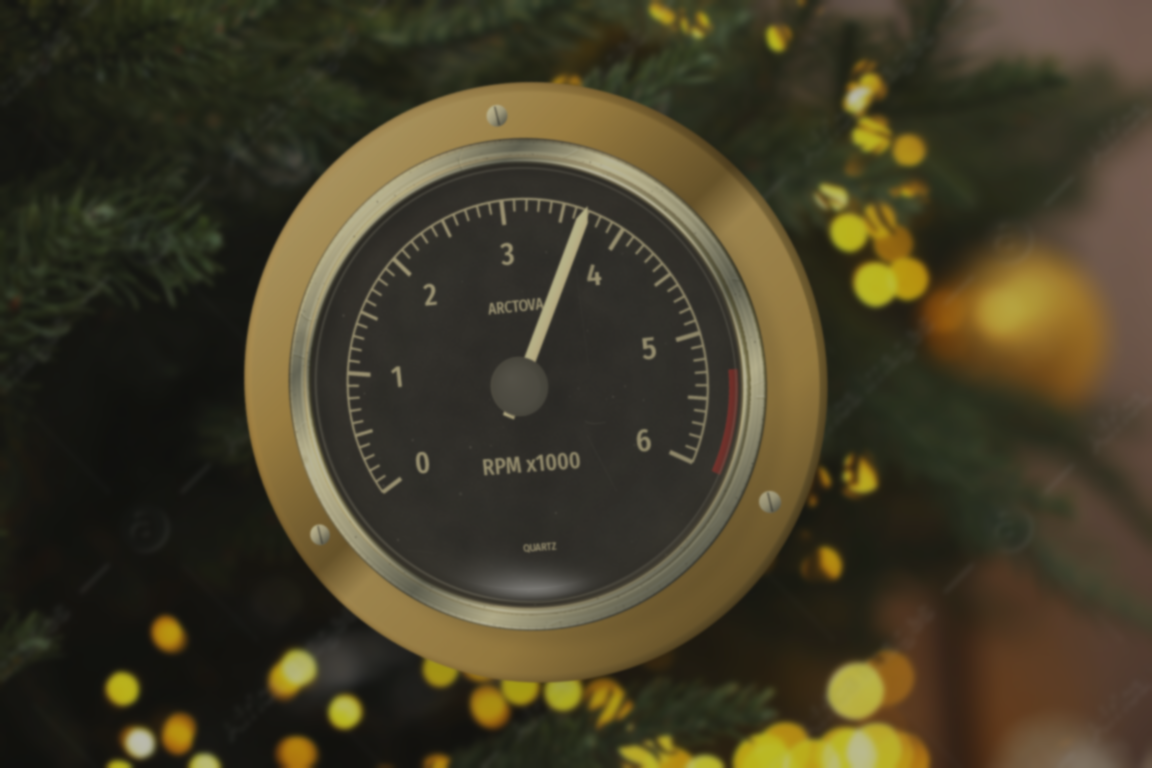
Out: rpm 3700
